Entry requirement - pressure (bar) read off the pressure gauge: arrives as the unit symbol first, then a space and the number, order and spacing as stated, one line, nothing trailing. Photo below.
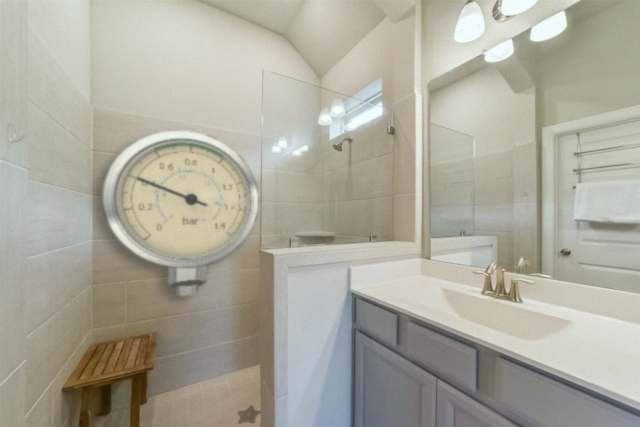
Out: bar 0.4
